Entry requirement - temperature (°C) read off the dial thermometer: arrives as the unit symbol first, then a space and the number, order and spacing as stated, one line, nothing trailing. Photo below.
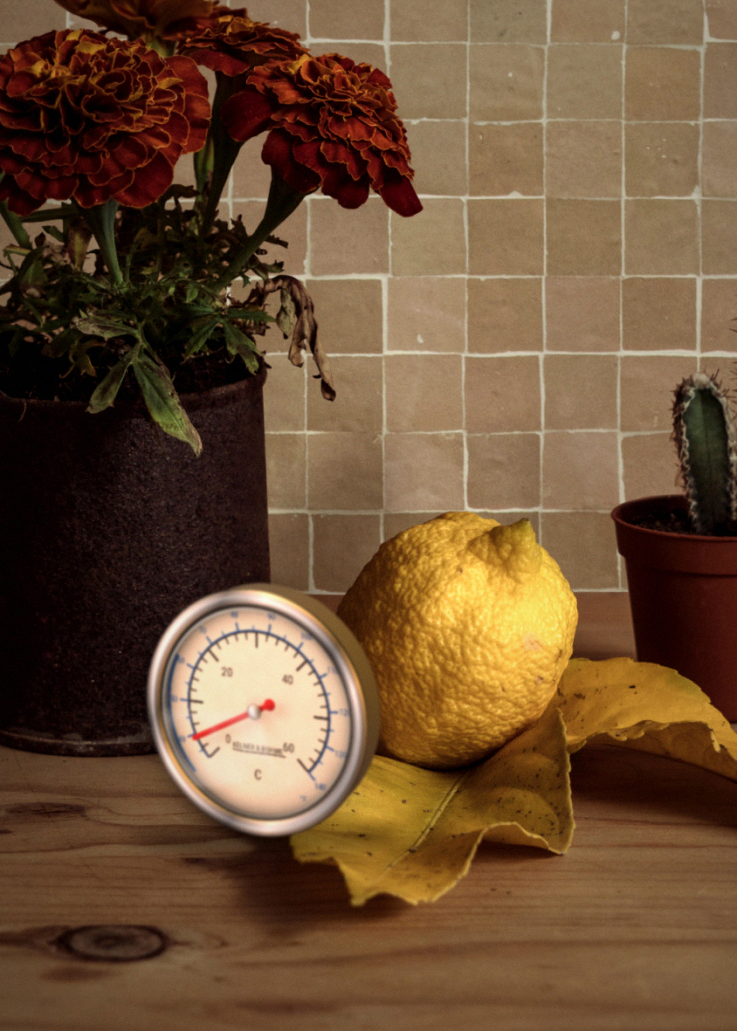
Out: °C 4
